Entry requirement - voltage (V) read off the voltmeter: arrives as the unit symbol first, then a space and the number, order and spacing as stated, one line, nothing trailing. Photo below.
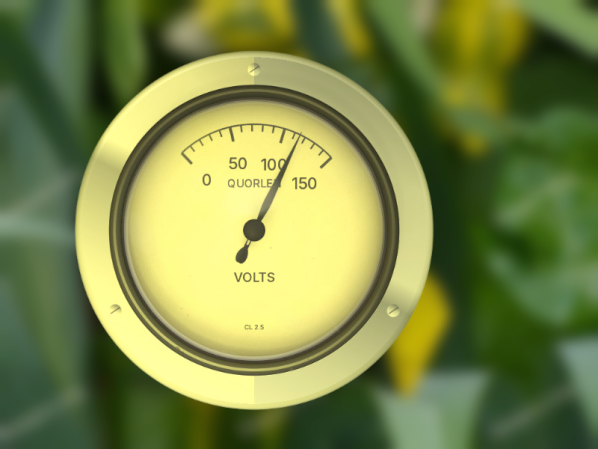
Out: V 115
